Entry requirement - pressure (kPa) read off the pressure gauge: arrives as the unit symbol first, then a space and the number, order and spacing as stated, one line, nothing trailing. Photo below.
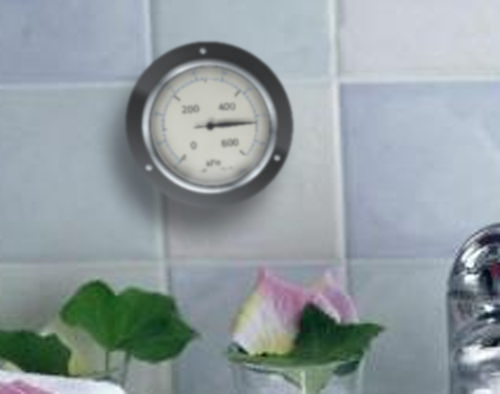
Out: kPa 500
